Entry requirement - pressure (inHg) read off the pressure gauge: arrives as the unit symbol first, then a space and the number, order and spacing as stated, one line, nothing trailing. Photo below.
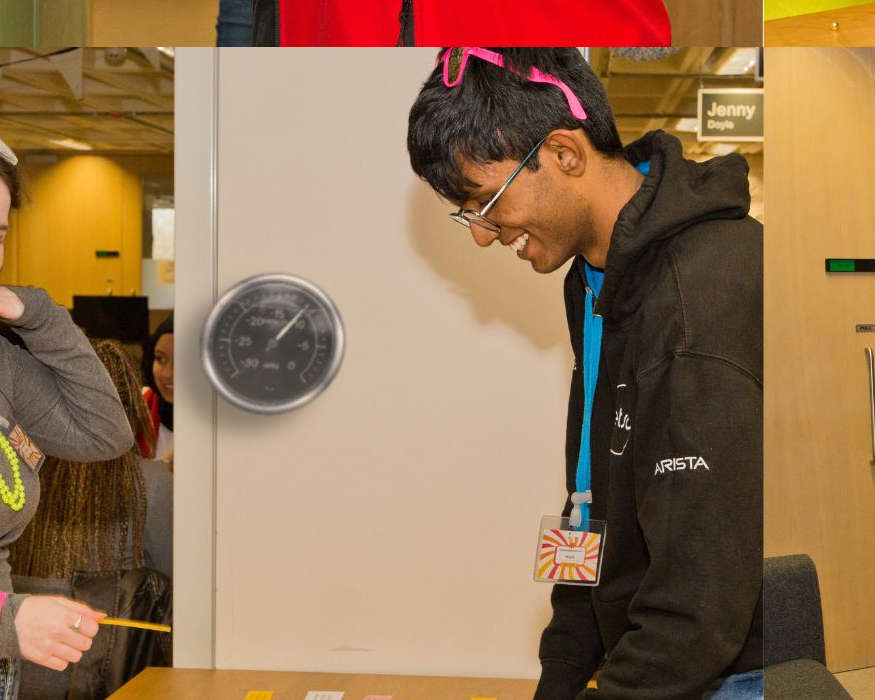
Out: inHg -11
